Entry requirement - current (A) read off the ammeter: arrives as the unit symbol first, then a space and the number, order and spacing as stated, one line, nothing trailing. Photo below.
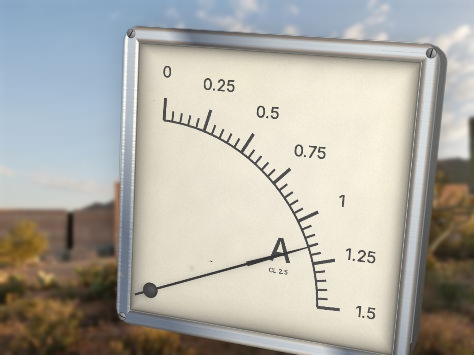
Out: A 1.15
